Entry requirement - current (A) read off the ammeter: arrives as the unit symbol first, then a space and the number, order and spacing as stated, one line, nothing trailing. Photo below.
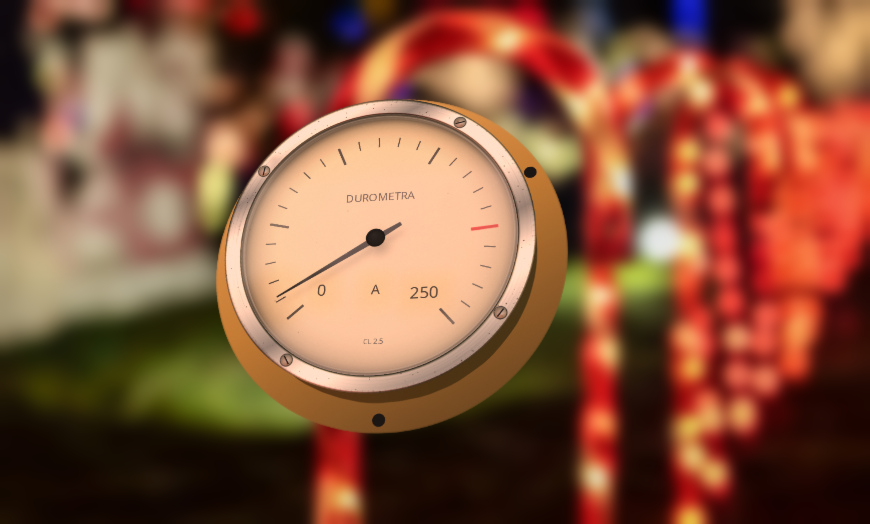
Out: A 10
